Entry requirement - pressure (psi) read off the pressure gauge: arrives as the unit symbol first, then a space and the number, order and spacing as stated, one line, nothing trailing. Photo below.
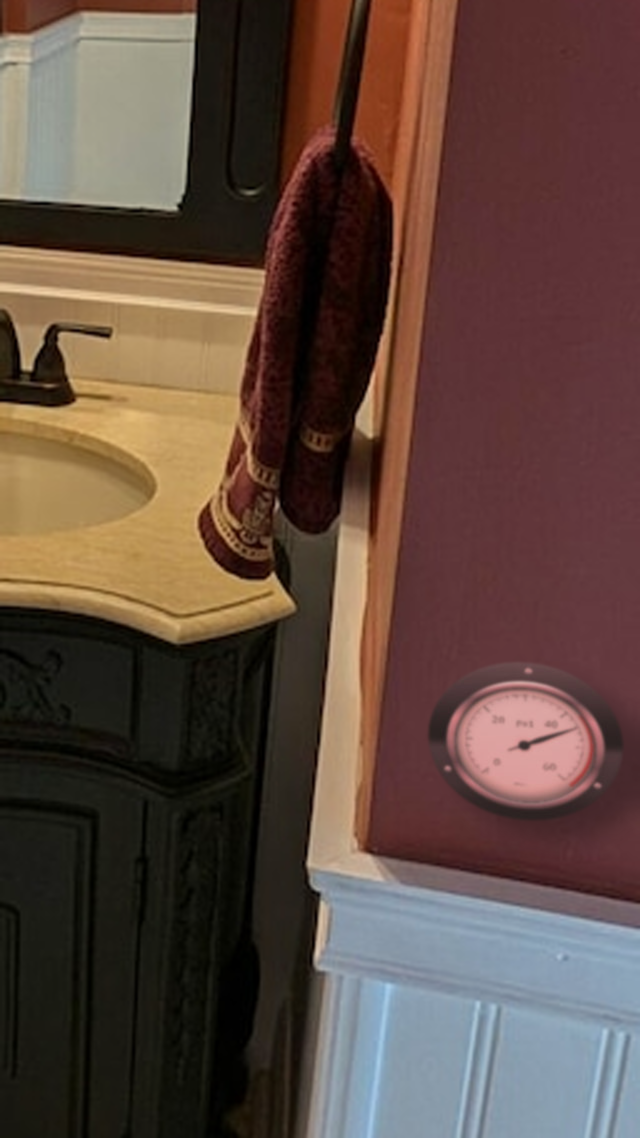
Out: psi 44
